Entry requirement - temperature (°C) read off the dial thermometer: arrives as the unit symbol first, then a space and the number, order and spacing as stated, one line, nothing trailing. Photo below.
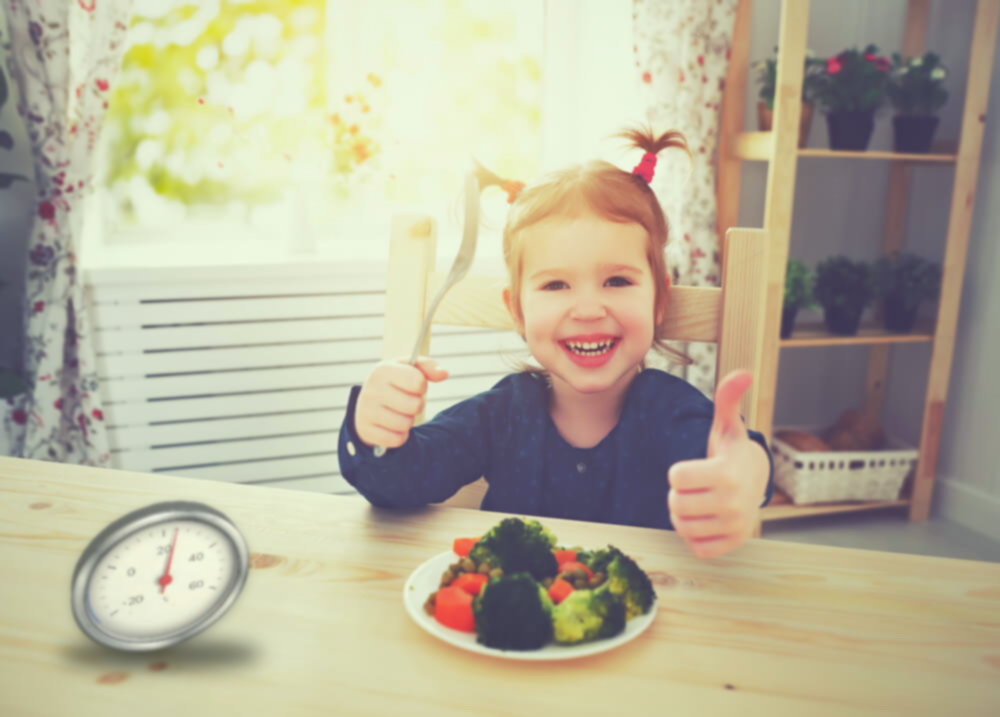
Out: °C 24
